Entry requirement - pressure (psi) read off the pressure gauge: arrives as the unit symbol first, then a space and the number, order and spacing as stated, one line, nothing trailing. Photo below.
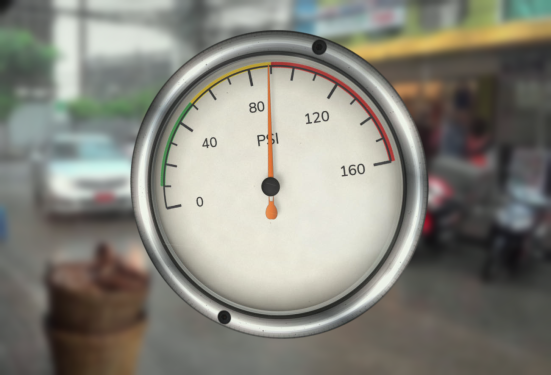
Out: psi 90
